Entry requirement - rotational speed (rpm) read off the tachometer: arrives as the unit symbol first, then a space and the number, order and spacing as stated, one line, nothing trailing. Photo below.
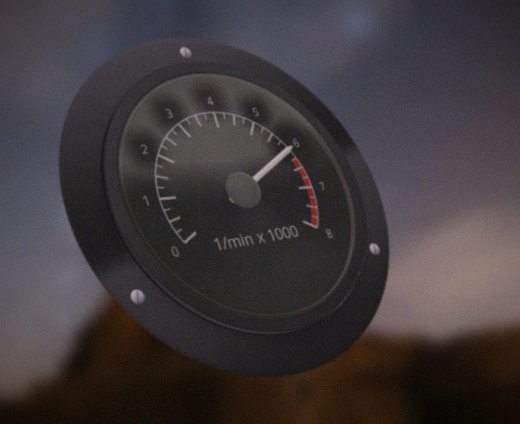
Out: rpm 6000
